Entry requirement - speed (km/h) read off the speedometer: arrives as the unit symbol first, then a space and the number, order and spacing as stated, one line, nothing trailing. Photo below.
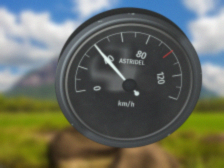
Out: km/h 40
